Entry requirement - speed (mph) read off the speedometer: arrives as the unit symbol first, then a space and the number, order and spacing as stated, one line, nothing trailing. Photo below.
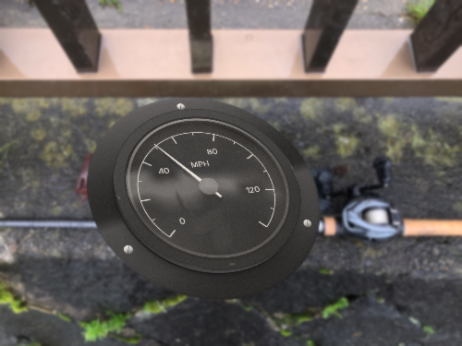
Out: mph 50
